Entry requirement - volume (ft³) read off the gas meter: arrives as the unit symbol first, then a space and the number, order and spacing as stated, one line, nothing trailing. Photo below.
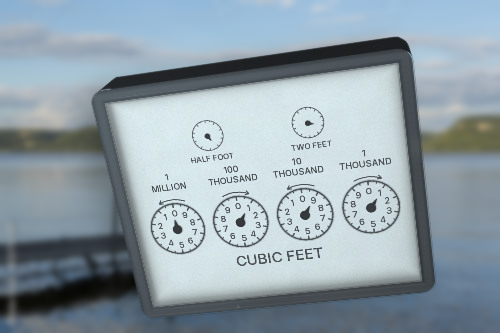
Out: ft³ 9100
